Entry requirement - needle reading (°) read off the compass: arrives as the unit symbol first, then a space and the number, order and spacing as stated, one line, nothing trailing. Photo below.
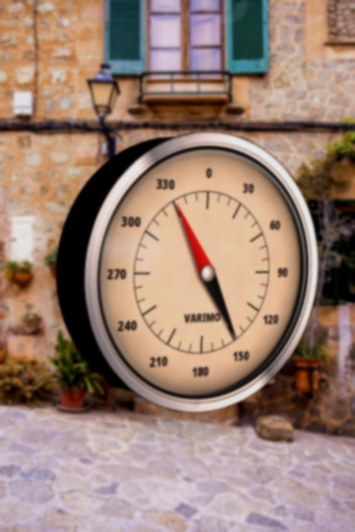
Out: ° 330
